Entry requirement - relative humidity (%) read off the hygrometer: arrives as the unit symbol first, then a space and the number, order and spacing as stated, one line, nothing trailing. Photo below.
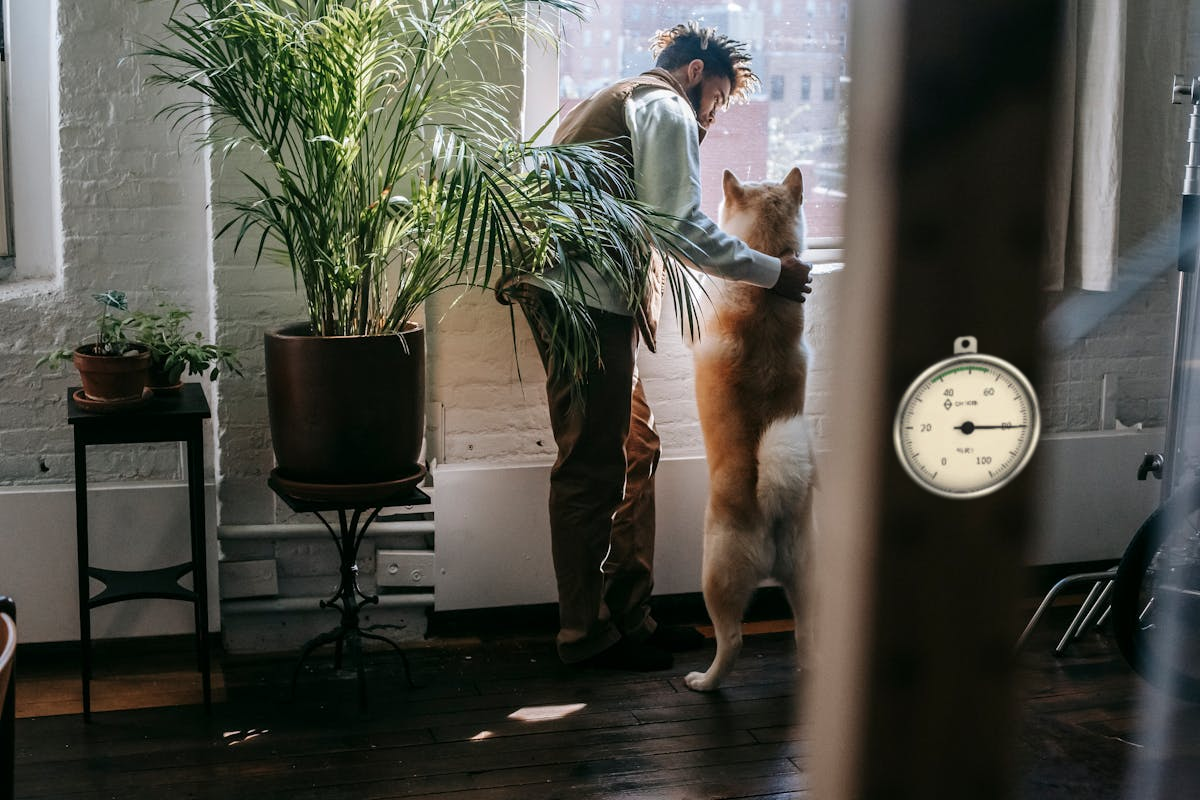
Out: % 80
